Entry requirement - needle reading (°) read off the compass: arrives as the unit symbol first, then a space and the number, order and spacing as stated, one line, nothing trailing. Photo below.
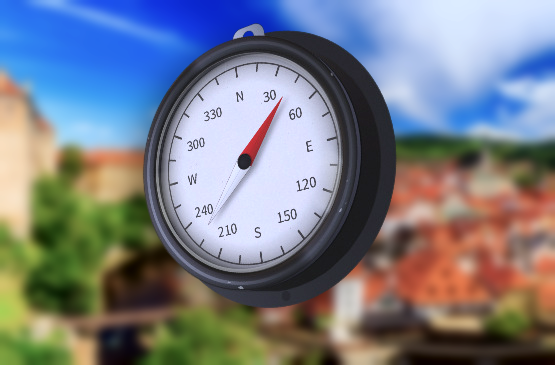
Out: ° 45
